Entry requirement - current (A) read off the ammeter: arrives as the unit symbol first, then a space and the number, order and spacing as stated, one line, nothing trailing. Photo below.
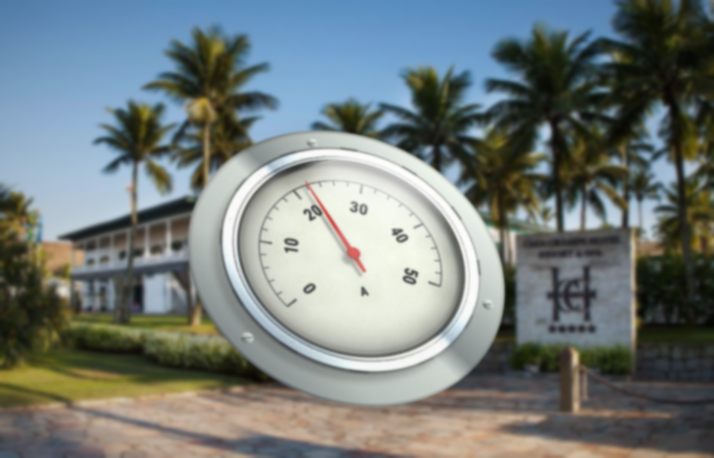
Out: A 22
